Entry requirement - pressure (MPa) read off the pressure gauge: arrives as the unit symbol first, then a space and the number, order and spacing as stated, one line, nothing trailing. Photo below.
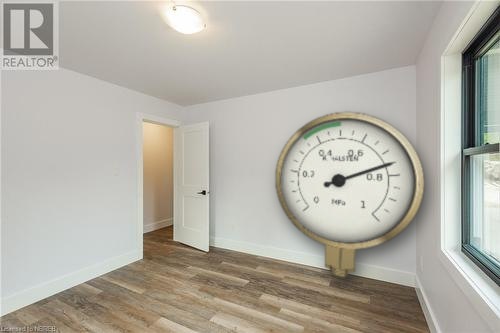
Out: MPa 0.75
